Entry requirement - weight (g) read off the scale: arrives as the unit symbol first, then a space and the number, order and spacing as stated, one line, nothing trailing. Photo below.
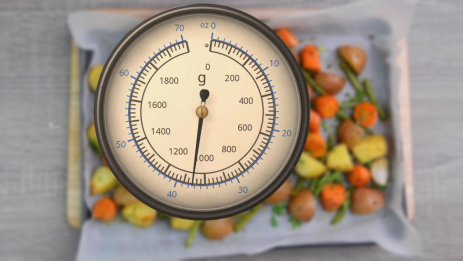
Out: g 1060
